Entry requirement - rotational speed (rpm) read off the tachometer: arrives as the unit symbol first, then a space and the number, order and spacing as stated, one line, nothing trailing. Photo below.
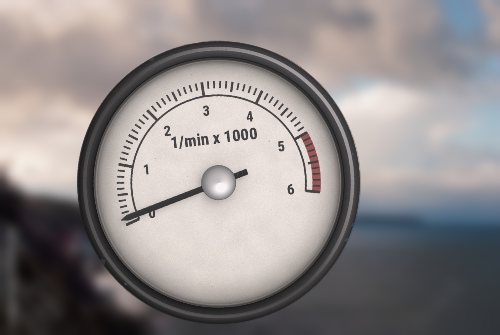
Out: rpm 100
